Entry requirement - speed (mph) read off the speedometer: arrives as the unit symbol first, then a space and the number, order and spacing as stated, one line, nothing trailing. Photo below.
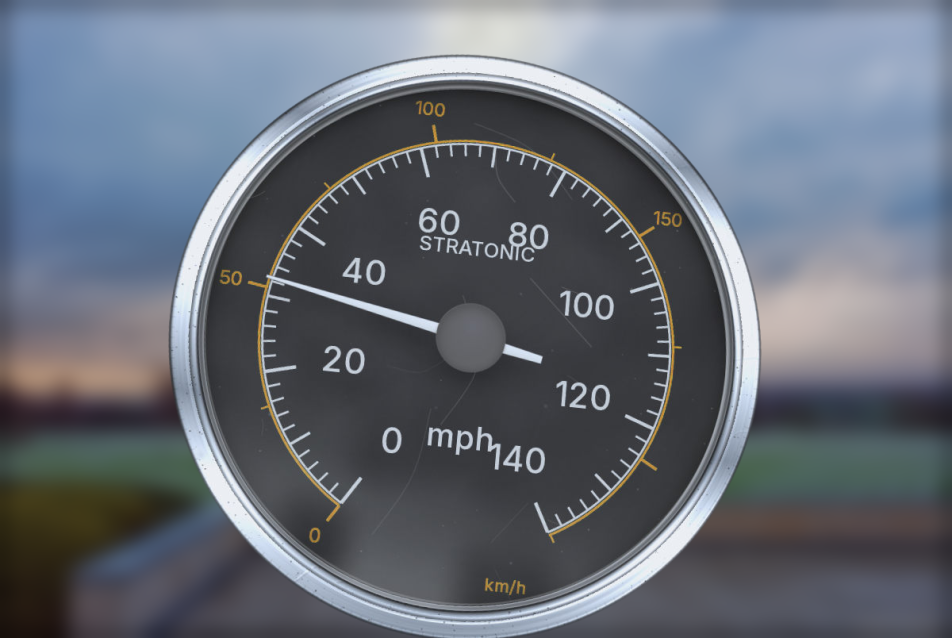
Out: mph 32
